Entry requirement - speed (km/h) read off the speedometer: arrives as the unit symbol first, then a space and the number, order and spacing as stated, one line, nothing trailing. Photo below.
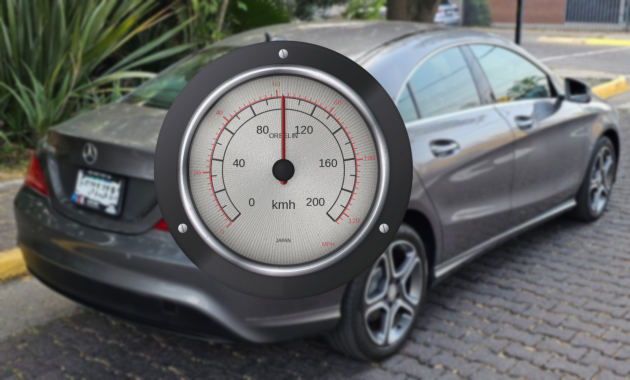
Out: km/h 100
